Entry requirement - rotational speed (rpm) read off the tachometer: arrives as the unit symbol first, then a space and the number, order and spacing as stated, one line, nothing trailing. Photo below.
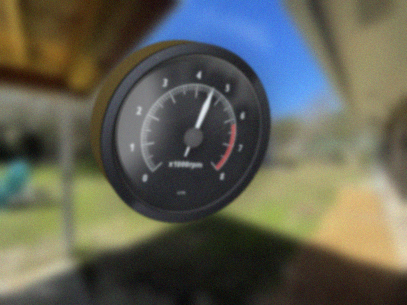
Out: rpm 4500
